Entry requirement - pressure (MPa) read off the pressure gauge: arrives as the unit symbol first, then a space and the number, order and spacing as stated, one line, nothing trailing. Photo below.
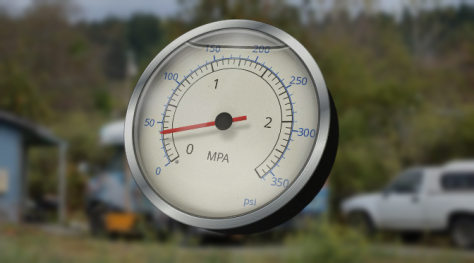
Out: MPa 0.25
